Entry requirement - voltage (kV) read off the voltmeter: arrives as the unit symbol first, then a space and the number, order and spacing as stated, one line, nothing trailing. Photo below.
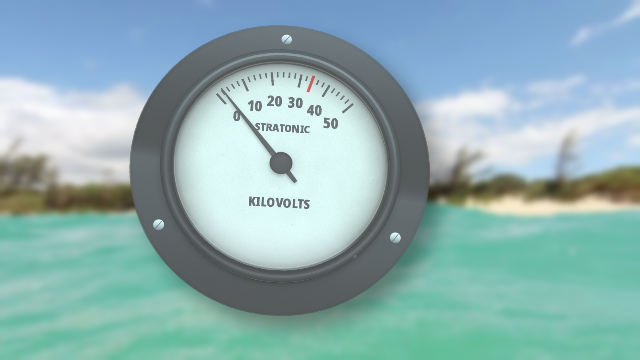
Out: kV 2
